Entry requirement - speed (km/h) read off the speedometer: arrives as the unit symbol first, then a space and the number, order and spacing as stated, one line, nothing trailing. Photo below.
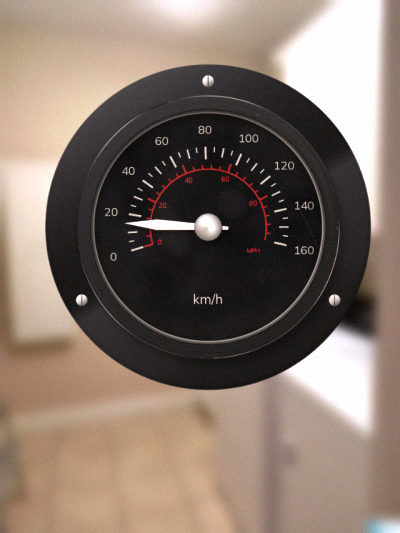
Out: km/h 15
